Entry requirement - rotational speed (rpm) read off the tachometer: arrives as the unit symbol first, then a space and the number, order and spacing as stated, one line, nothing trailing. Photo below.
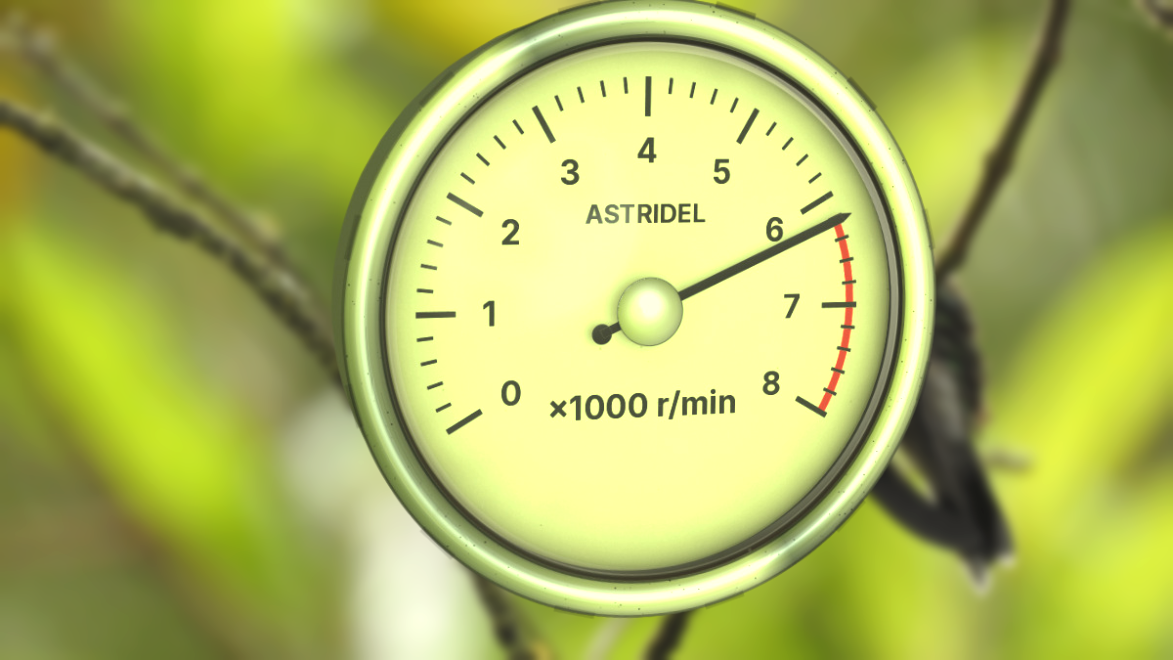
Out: rpm 6200
